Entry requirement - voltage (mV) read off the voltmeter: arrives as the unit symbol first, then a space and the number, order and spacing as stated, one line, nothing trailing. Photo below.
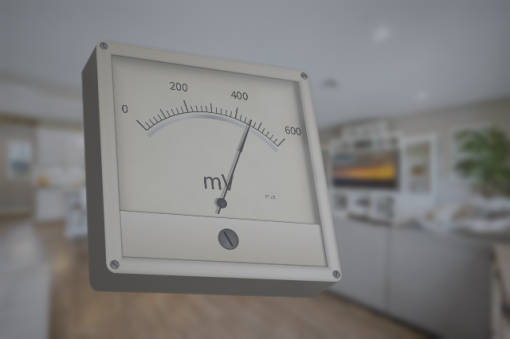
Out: mV 460
